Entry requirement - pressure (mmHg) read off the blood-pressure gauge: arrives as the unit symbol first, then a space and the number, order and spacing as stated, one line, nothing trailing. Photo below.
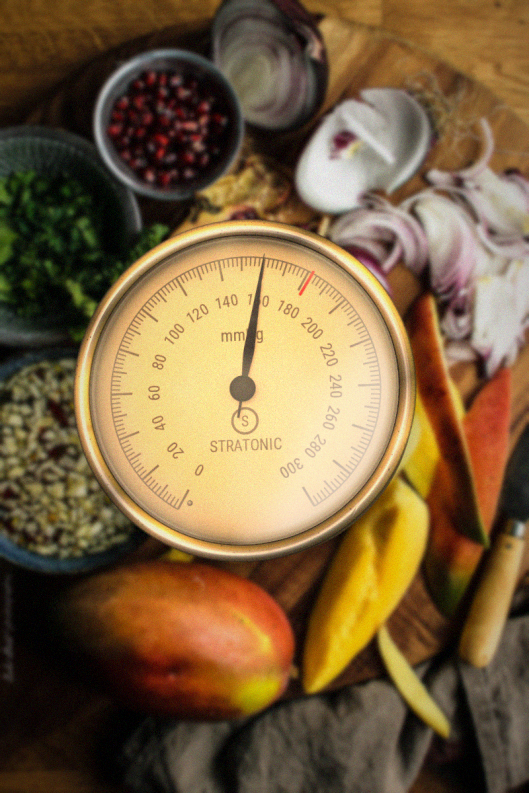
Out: mmHg 160
